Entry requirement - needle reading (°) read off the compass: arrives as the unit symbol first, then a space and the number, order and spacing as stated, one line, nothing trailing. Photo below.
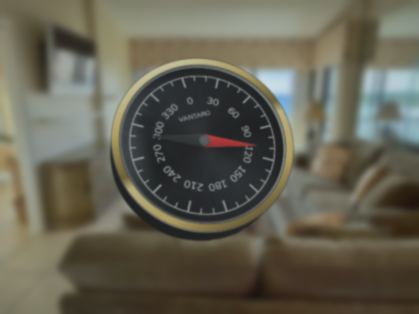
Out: ° 110
